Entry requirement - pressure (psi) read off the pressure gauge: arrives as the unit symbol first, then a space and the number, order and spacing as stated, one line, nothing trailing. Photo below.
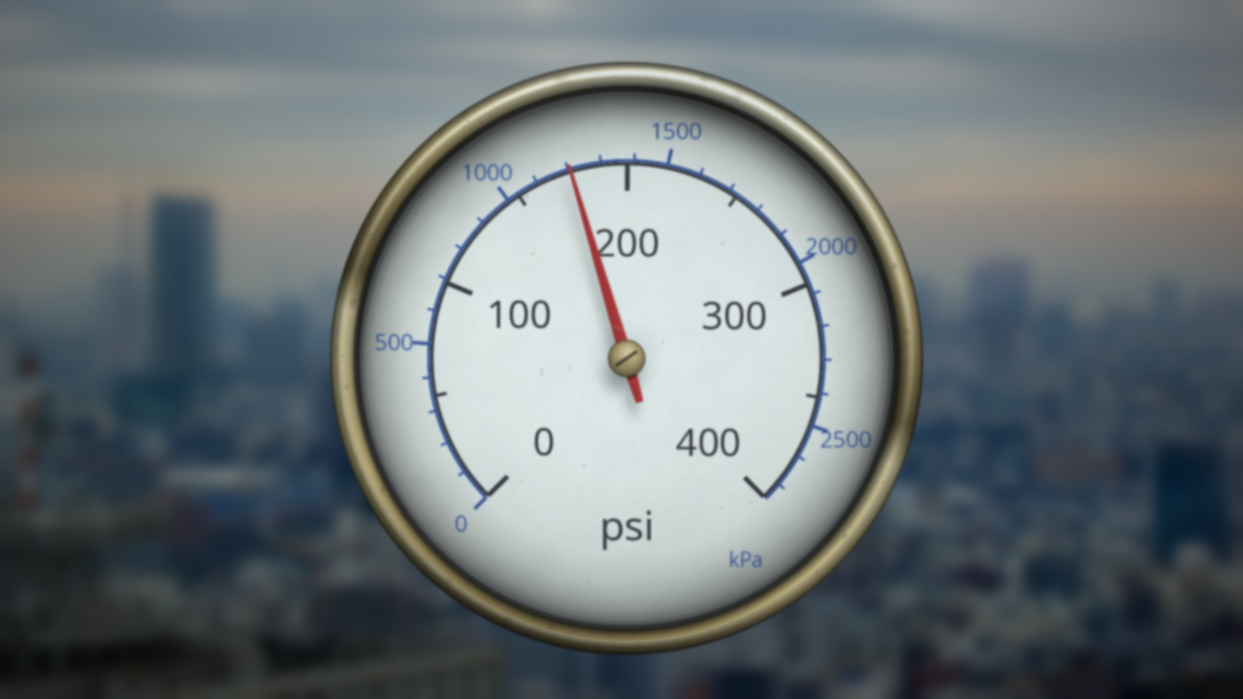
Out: psi 175
